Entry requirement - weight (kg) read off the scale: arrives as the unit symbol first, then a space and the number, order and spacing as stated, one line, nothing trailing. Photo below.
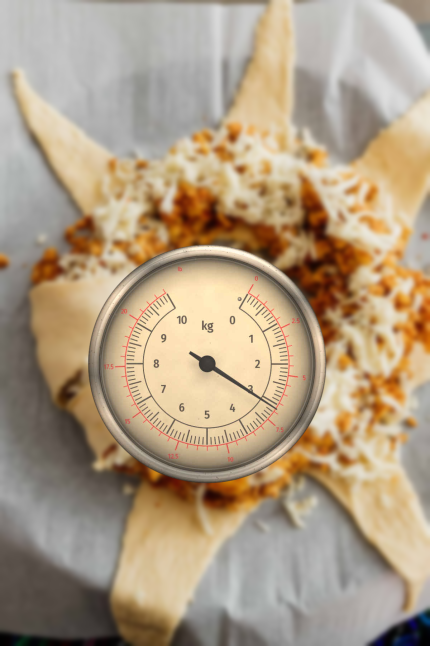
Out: kg 3.1
